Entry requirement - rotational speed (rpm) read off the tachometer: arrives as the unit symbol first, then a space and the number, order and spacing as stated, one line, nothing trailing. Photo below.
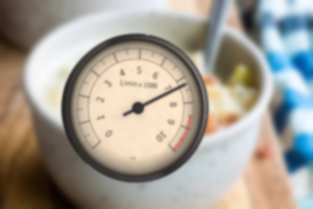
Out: rpm 7250
